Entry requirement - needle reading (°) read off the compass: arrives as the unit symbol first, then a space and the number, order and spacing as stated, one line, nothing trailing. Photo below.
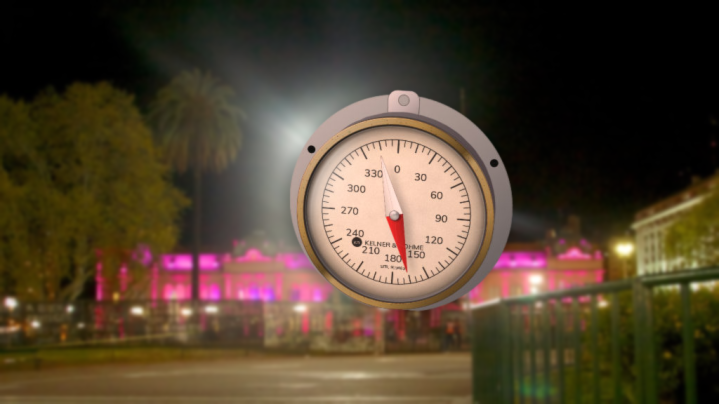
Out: ° 165
